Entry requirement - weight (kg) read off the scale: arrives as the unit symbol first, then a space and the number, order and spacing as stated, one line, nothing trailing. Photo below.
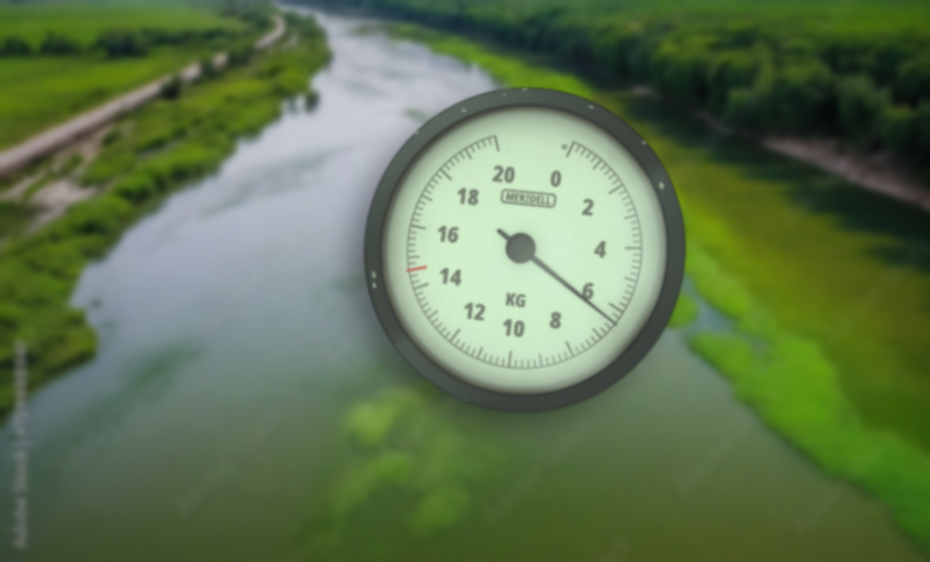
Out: kg 6.4
